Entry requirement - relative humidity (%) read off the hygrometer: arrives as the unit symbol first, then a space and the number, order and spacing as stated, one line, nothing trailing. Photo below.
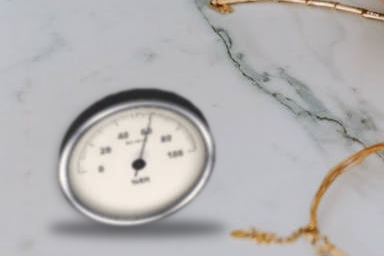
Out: % 60
